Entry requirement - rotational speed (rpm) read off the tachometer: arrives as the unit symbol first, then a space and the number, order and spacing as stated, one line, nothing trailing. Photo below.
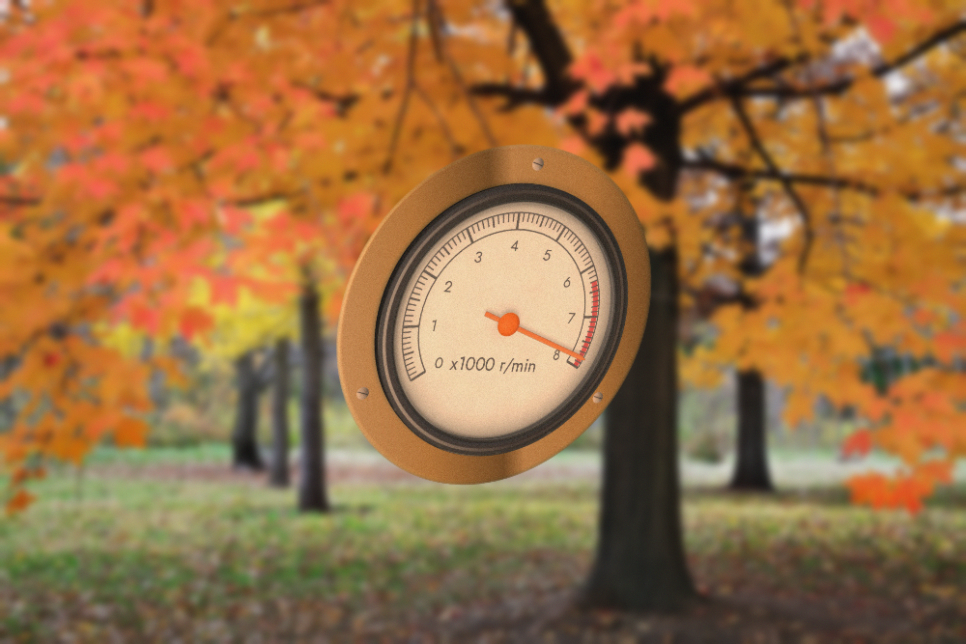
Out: rpm 7800
